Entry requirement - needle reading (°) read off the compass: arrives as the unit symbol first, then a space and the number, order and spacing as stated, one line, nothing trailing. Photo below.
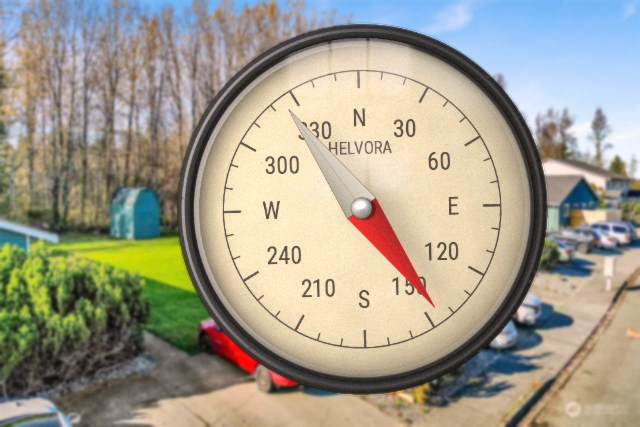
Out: ° 145
